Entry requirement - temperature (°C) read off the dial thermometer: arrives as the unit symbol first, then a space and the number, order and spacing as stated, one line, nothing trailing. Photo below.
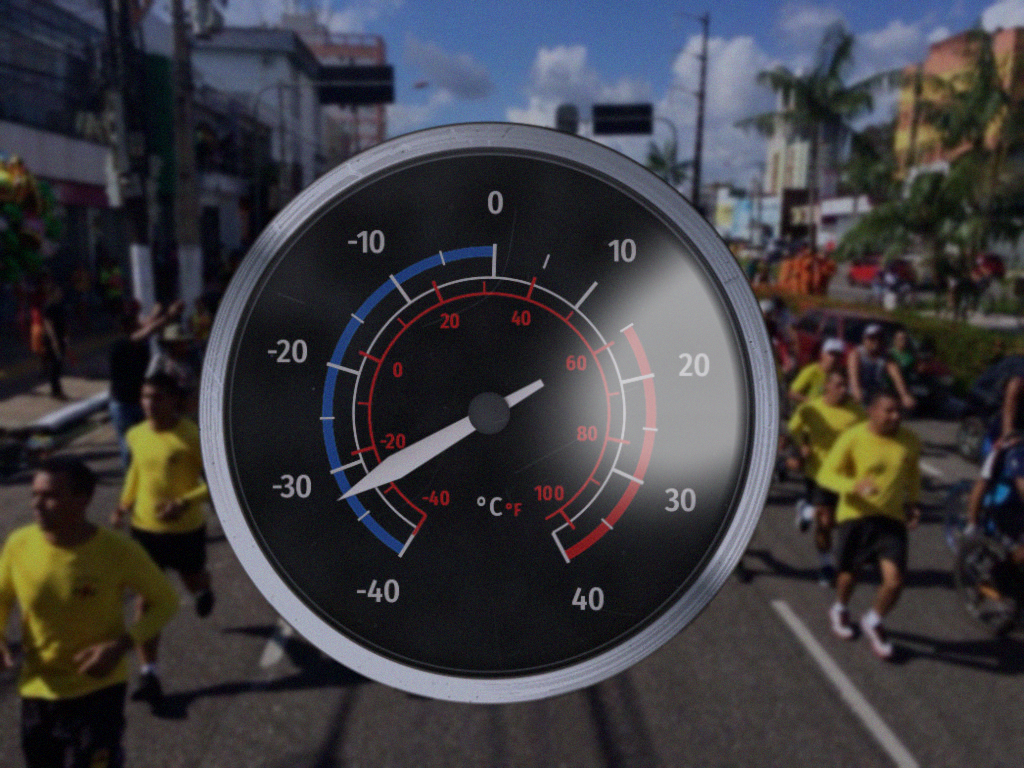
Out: °C -32.5
